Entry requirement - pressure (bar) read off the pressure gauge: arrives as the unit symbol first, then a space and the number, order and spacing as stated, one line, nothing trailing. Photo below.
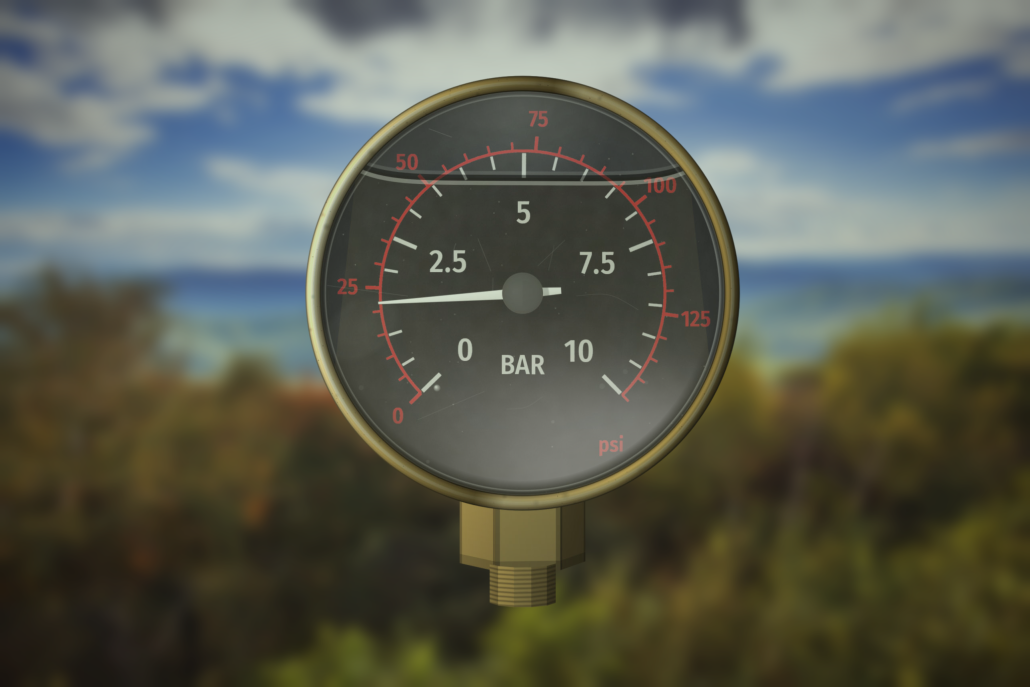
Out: bar 1.5
